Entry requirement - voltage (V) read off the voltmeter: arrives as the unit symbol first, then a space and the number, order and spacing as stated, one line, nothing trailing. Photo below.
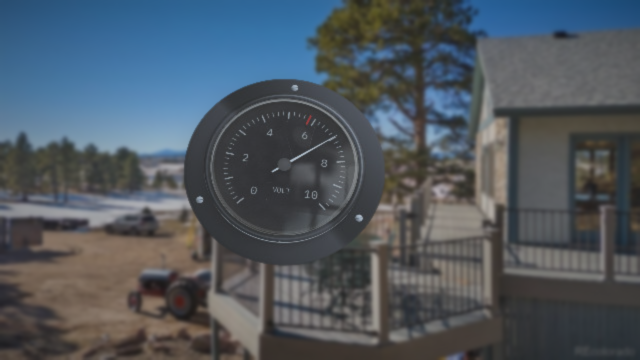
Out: V 7
